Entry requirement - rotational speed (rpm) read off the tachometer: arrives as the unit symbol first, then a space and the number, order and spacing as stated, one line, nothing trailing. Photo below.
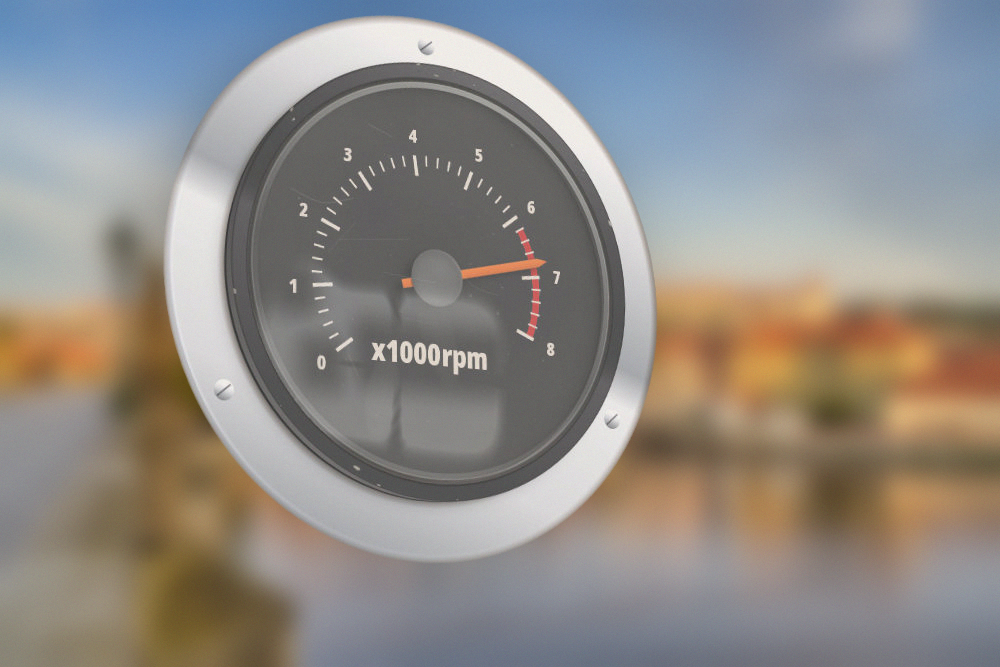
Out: rpm 6800
